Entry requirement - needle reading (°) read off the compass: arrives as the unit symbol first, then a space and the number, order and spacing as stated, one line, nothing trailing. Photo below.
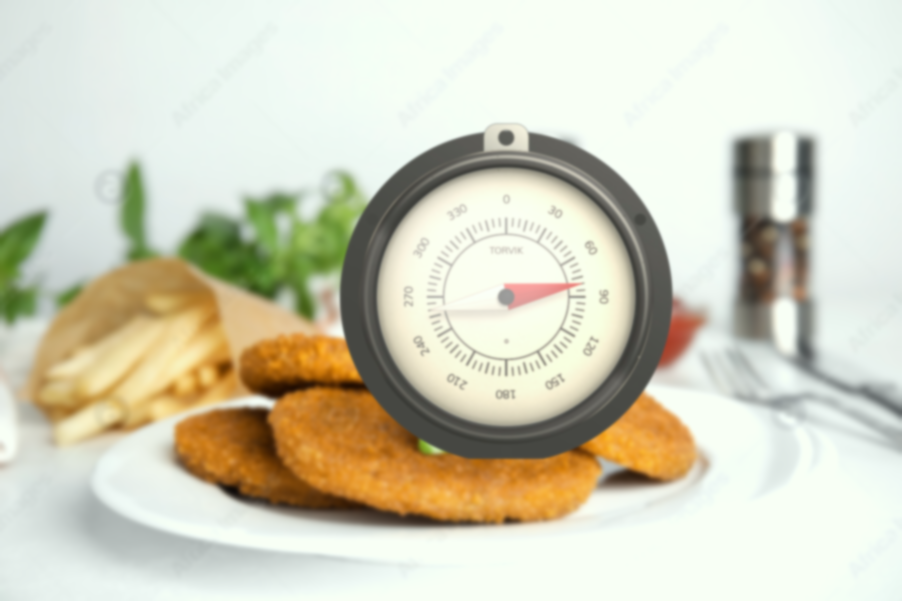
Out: ° 80
